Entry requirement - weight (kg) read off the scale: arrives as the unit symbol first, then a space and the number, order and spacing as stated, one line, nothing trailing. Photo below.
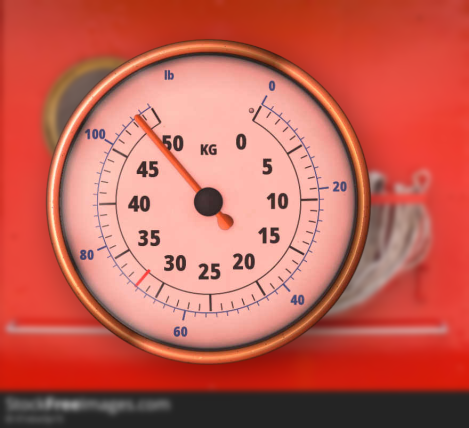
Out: kg 48.5
